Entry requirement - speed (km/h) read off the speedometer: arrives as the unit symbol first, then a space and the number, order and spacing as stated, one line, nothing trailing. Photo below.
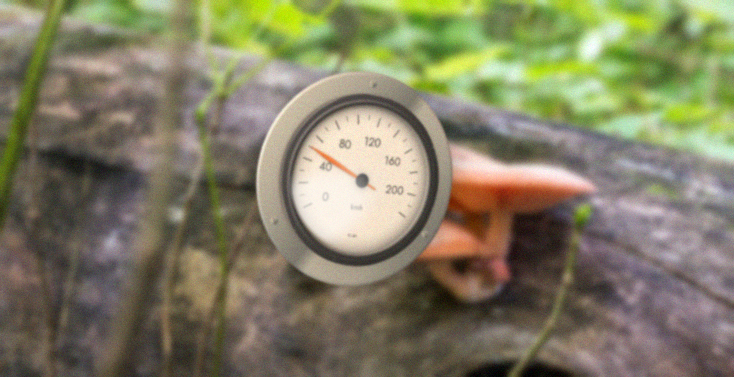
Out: km/h 50
